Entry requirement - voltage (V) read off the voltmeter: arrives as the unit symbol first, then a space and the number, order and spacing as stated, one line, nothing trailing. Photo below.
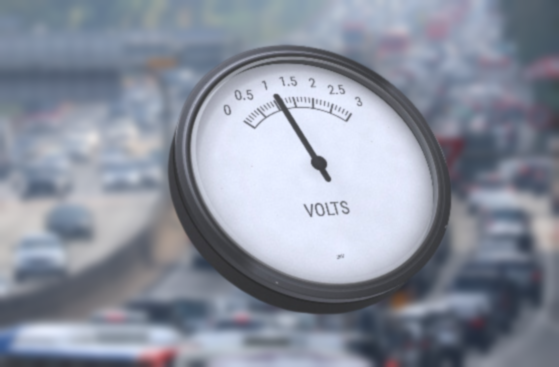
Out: V 1
